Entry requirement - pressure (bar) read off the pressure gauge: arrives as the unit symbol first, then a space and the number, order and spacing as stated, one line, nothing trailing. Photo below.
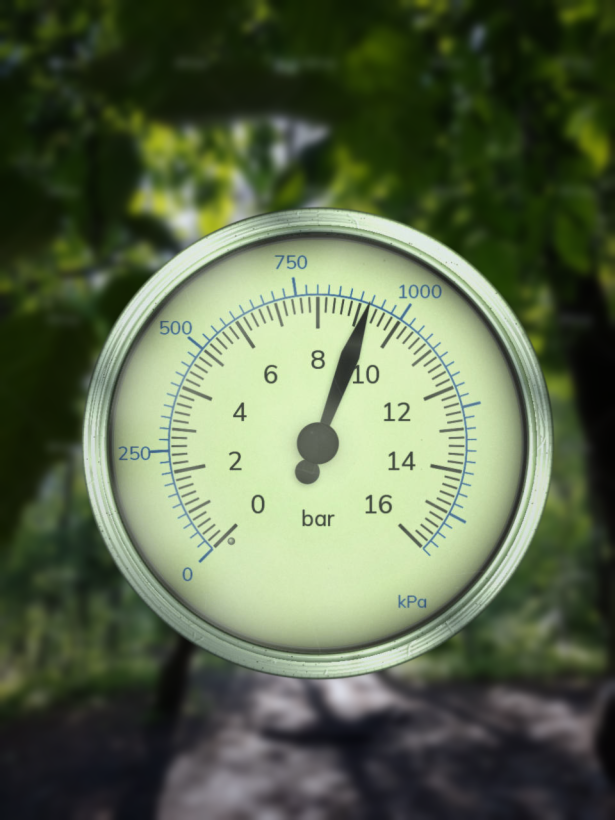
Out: bar 9.2
